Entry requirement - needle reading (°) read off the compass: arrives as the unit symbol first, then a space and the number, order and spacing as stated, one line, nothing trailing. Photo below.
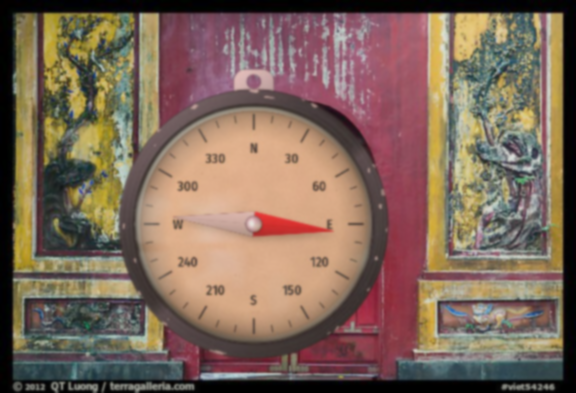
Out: ° 95
